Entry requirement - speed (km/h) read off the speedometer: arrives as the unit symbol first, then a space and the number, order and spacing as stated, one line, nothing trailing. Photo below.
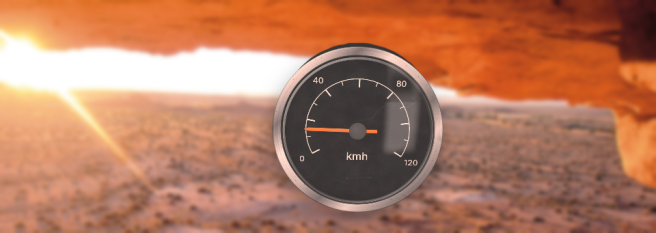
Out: km/h 15
